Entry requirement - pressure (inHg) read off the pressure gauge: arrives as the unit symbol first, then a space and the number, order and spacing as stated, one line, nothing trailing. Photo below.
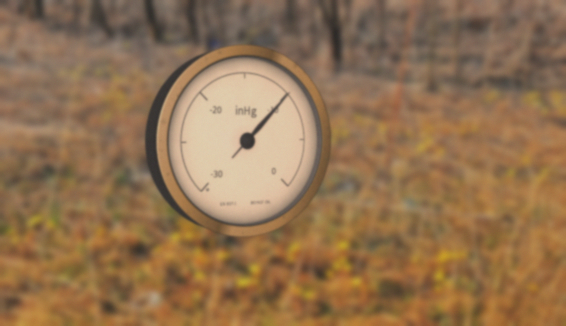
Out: inHg -10
